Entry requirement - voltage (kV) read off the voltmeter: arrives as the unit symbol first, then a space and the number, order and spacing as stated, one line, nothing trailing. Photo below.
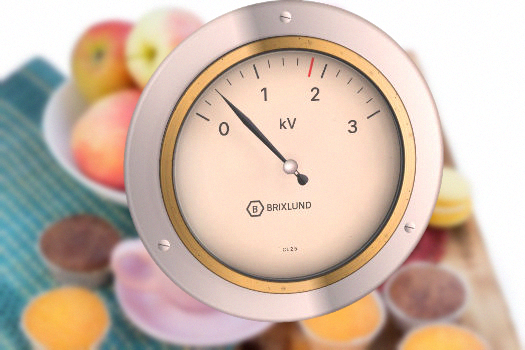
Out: kV 0.4
